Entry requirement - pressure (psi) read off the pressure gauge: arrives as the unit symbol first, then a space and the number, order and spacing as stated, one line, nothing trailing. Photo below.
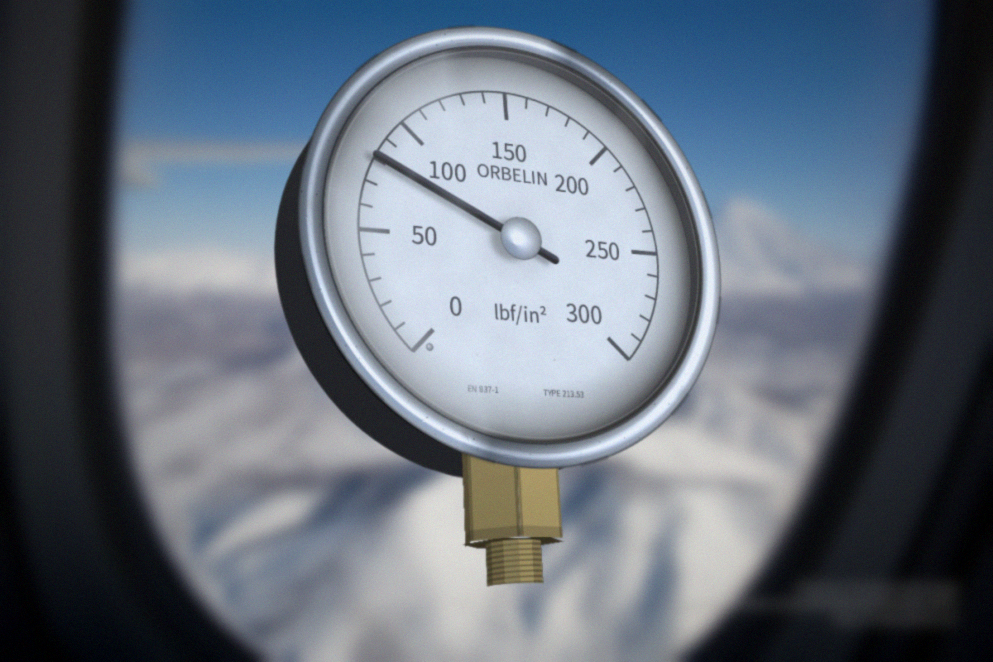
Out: psi 80
